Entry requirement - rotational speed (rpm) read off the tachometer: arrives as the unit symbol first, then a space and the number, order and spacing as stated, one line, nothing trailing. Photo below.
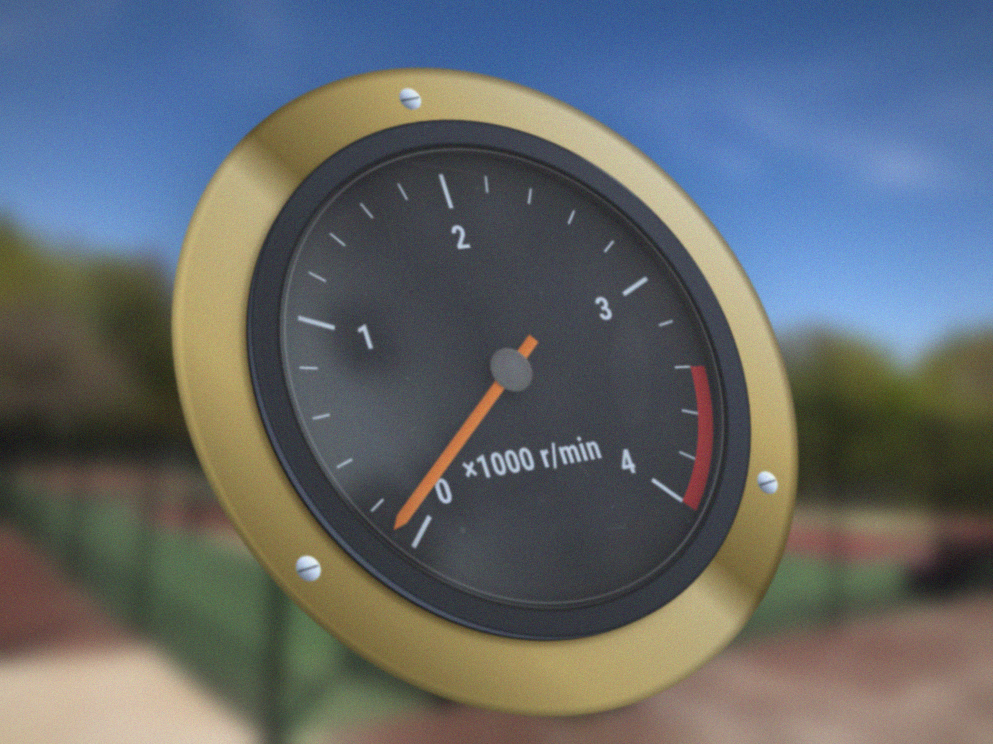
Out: rpm 100
